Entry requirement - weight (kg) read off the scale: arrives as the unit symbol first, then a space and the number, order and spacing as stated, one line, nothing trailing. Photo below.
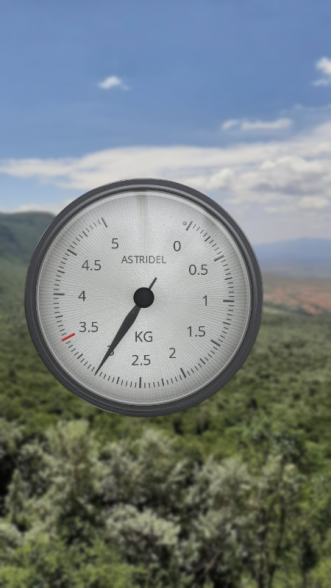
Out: kg 3
